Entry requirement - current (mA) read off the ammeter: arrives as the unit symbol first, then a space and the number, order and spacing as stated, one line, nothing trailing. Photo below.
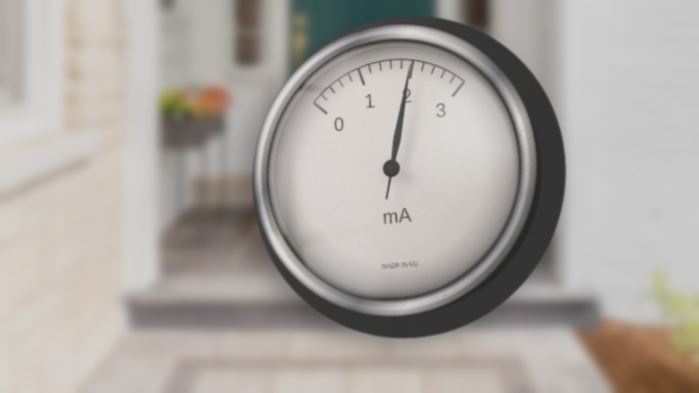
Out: mA 2
